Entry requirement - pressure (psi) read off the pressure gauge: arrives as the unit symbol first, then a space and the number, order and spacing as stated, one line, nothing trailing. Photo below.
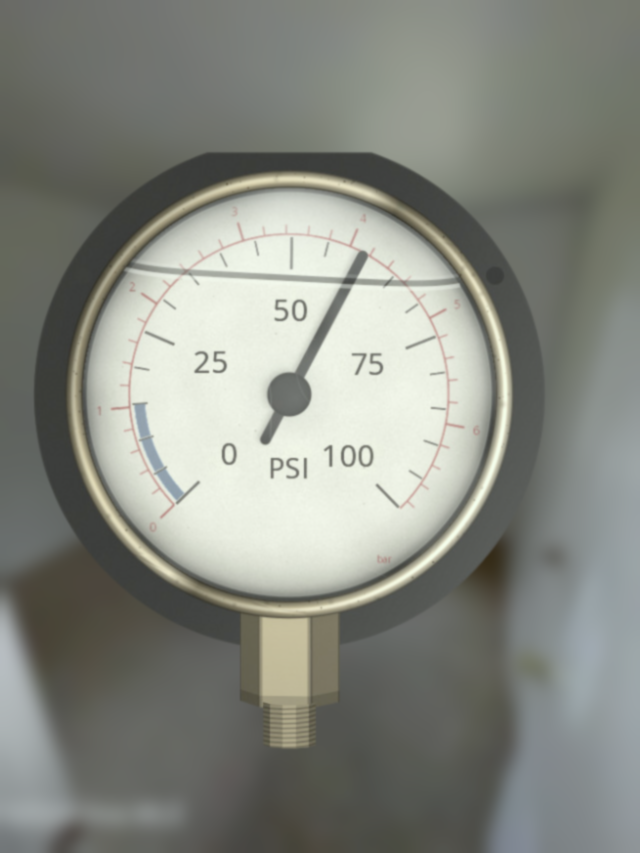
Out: psi 60
